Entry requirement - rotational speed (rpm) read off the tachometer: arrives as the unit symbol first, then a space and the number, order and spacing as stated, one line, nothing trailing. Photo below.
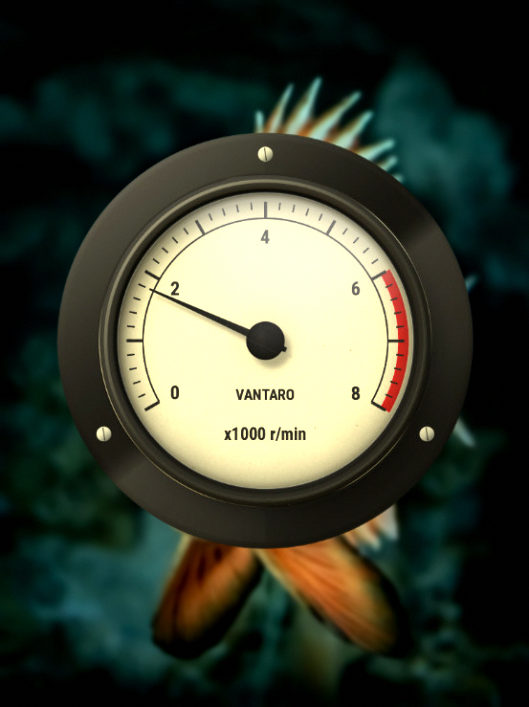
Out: rpm 1800
